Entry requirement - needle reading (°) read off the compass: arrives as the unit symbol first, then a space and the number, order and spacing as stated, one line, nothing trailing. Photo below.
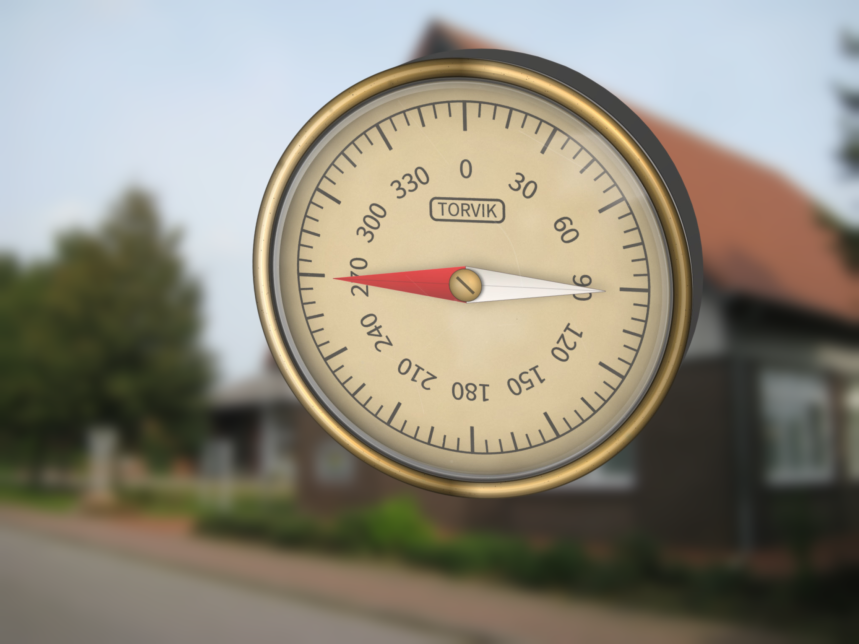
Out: ° 270
